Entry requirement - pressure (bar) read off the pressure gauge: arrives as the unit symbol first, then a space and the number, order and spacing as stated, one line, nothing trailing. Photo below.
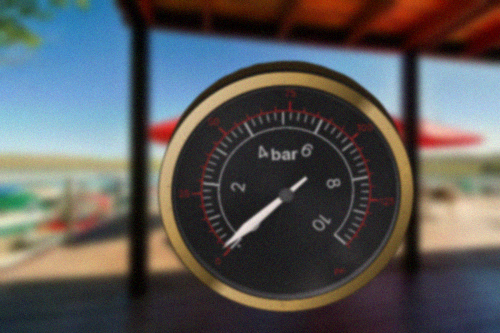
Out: bar 0.2
